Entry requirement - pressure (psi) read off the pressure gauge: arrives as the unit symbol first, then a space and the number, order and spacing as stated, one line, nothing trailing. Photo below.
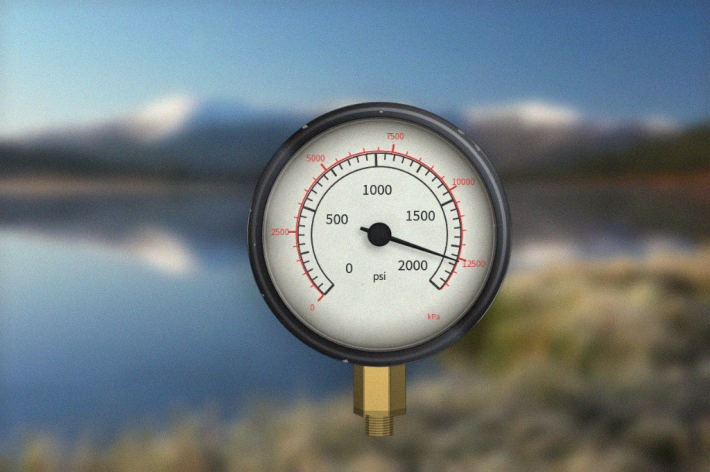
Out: psi 1825
